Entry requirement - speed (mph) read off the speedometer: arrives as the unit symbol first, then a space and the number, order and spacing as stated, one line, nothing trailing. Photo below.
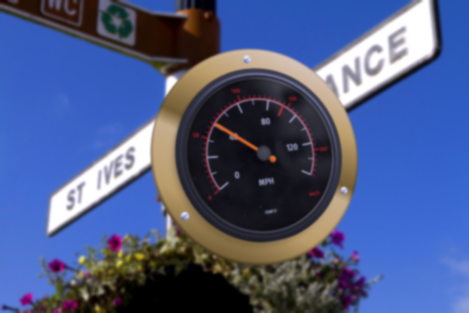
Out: mph 40
